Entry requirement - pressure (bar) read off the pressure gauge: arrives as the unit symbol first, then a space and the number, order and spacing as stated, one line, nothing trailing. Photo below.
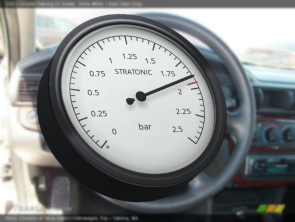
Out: bar 1.9
